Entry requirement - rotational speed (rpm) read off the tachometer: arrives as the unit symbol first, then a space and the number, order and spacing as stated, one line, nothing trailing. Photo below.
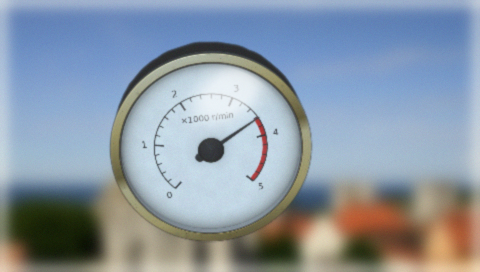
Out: rpm 3600
